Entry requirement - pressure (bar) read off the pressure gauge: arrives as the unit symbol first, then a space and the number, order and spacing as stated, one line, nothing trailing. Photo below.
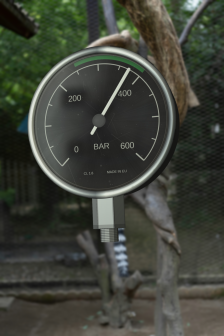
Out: bar 375
